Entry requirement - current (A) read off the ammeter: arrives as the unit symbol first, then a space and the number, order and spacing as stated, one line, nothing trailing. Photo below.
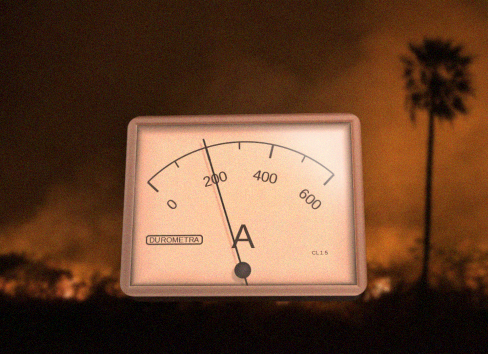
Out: A 200
